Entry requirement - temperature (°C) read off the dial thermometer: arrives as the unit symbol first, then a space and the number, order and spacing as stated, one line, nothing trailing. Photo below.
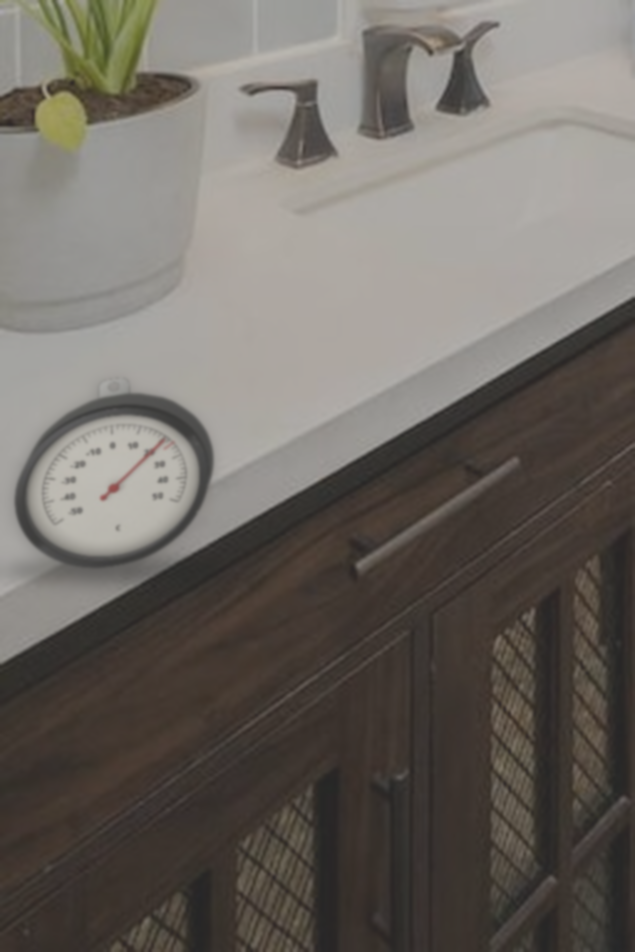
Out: °C 20
